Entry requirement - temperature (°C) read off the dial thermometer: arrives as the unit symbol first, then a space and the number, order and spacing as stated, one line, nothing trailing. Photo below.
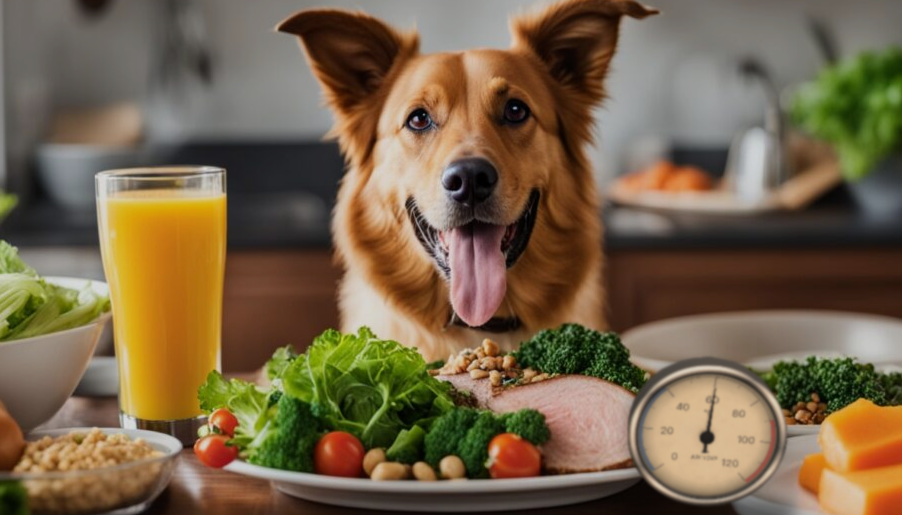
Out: °C 60
